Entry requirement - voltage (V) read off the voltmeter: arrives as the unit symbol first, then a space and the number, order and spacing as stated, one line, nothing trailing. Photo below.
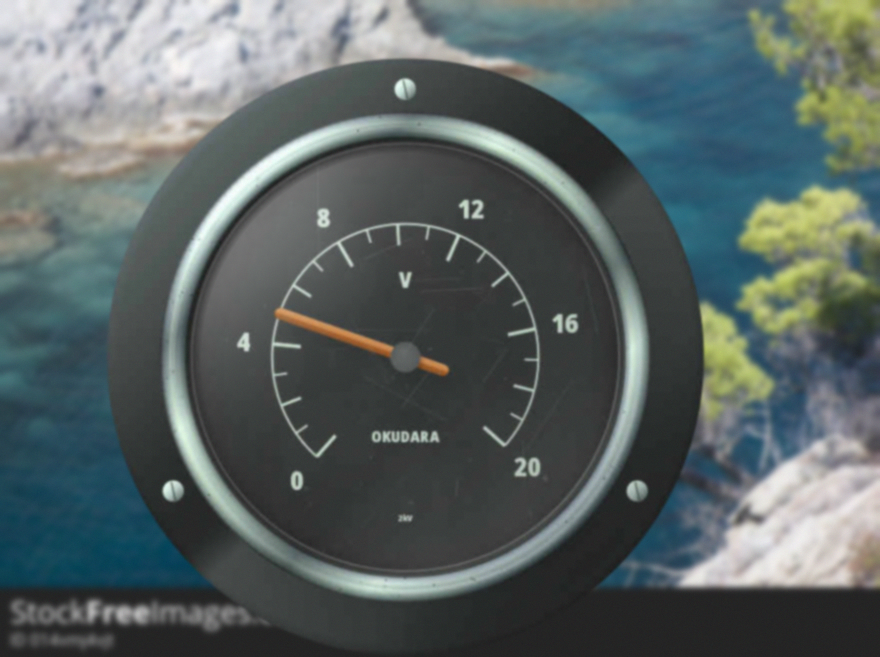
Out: V 5
